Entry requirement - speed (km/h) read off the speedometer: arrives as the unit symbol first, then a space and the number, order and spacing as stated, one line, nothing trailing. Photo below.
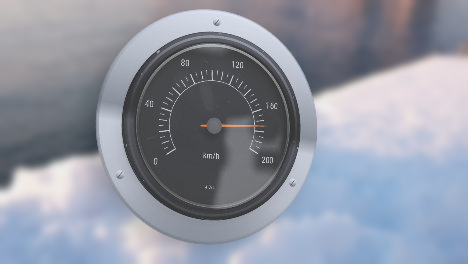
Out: km/h 175
